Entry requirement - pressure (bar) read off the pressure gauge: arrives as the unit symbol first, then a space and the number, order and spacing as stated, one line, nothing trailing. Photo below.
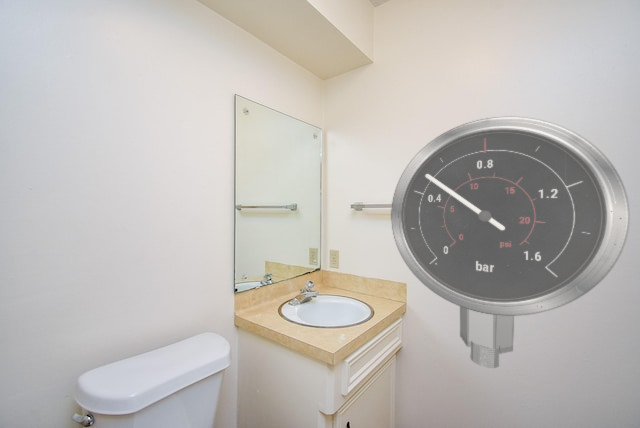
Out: bar 0.5
